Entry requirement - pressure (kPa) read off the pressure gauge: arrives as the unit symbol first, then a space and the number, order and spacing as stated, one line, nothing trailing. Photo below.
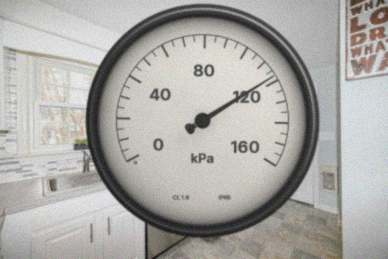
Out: kPa 117.5
